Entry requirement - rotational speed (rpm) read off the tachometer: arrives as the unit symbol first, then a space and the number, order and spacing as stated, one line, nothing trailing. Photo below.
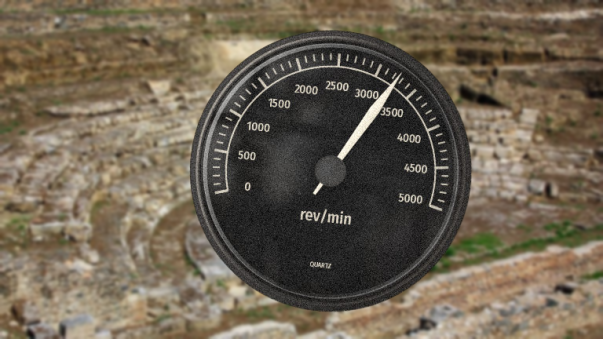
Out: rpm 3250
